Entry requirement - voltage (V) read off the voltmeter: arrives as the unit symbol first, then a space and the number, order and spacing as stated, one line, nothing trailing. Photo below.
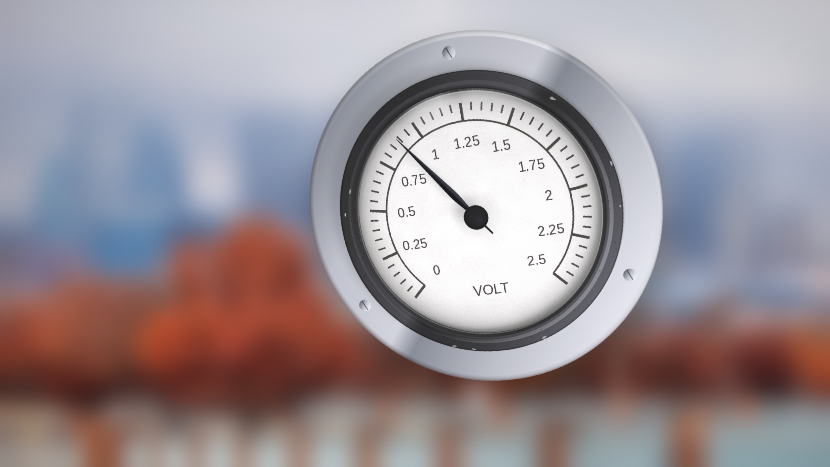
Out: V 0.9
